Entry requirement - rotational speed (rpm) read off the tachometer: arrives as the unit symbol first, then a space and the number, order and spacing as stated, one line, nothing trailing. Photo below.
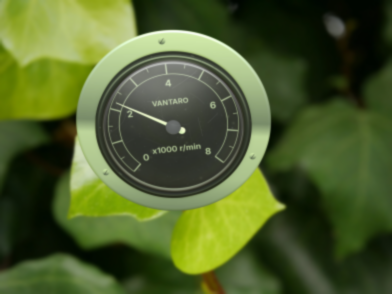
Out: rpm 2250
